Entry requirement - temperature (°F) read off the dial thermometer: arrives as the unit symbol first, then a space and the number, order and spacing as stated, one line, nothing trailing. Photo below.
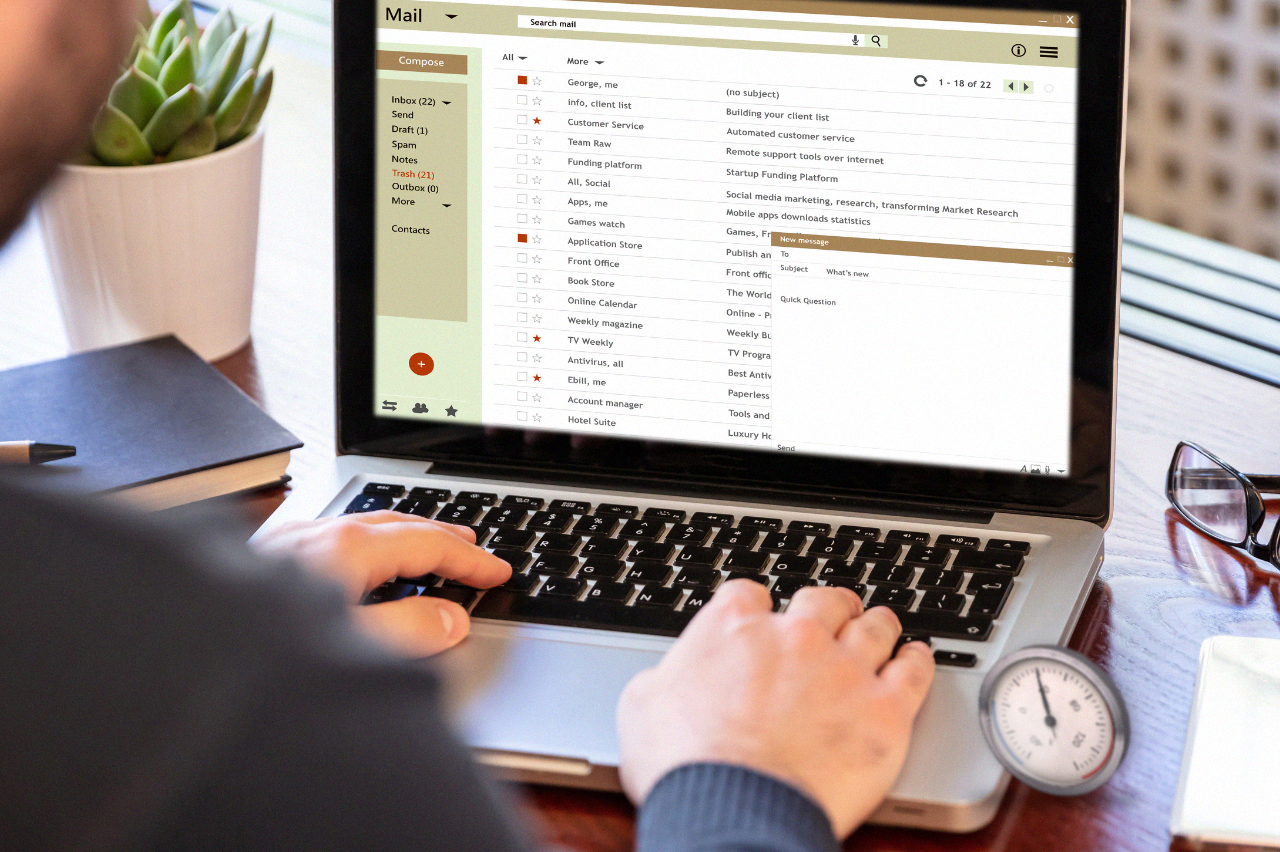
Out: °F 40
